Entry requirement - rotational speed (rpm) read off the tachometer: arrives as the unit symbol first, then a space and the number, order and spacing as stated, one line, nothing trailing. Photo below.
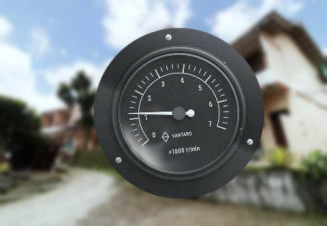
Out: rpm 1200
